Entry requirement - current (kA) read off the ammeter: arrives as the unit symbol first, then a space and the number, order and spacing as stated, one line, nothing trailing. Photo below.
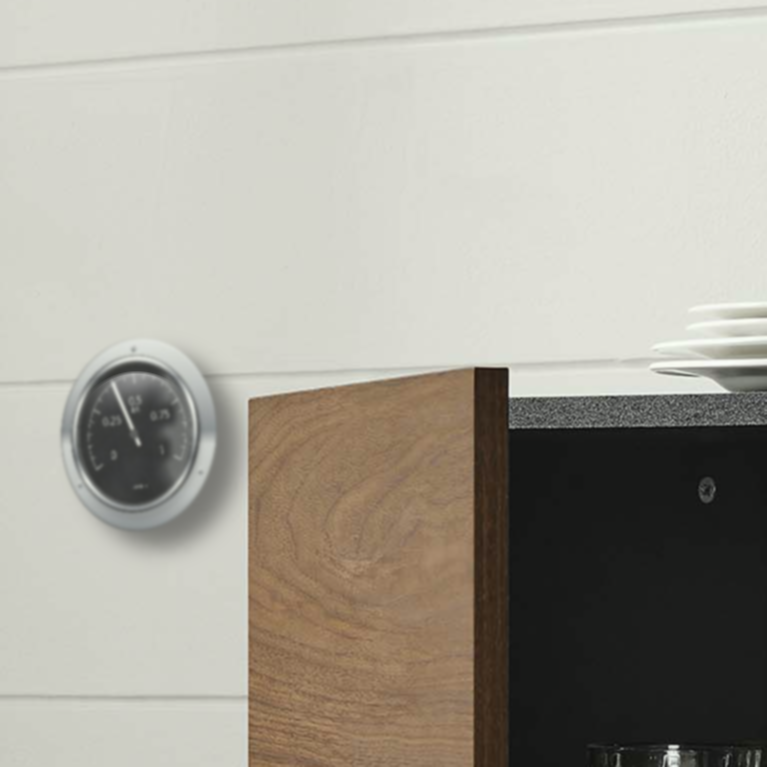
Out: kA 0.4
